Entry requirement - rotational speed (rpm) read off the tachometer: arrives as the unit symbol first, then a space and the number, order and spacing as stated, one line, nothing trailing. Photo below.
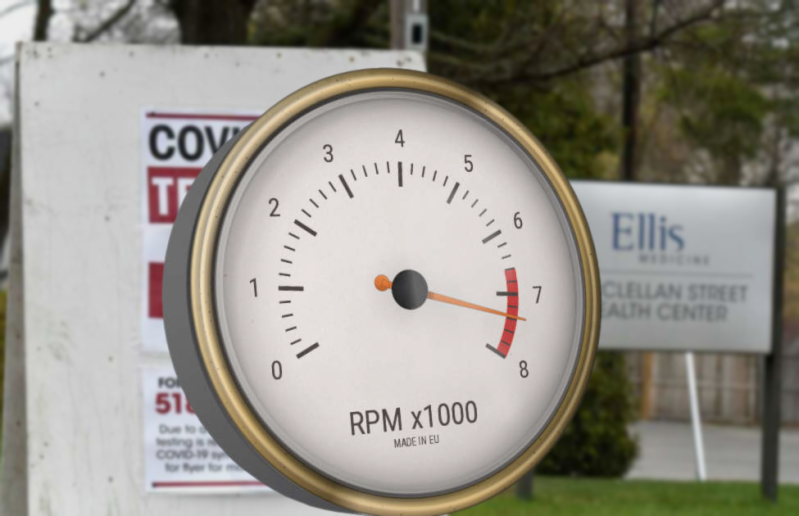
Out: rpm 7400
